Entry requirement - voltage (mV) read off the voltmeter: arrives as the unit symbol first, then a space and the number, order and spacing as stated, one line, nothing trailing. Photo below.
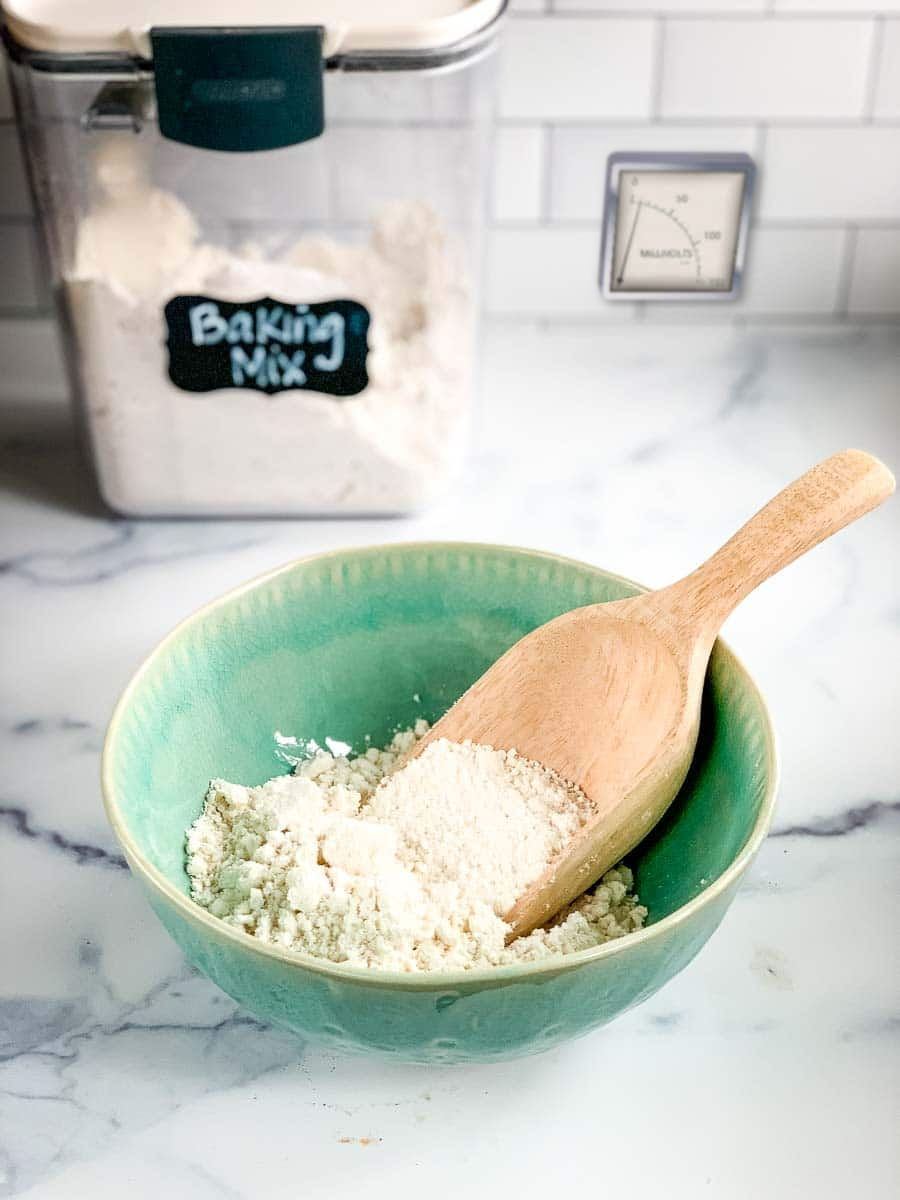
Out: mV 10
